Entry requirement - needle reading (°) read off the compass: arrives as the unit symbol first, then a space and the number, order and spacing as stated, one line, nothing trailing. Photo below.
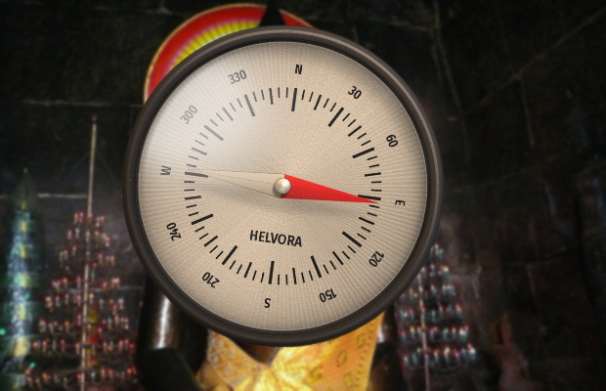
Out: ° 92.5
